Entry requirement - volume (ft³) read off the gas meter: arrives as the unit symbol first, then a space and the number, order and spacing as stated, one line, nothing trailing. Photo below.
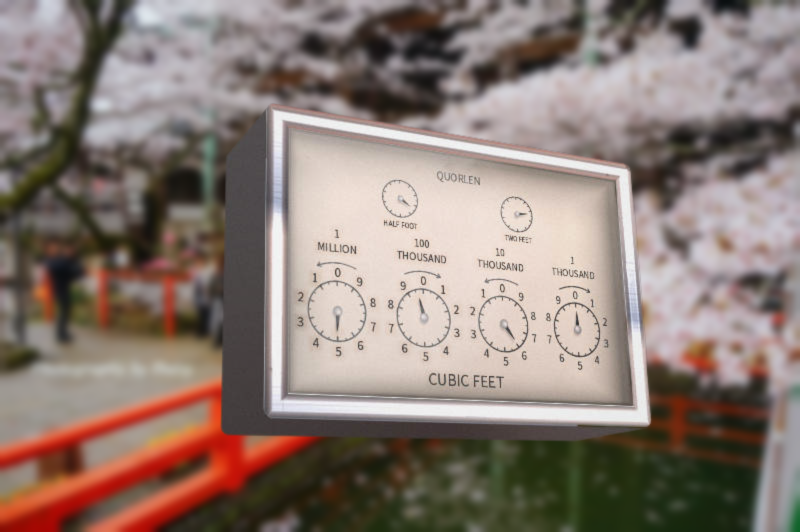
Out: ft³ 496000
